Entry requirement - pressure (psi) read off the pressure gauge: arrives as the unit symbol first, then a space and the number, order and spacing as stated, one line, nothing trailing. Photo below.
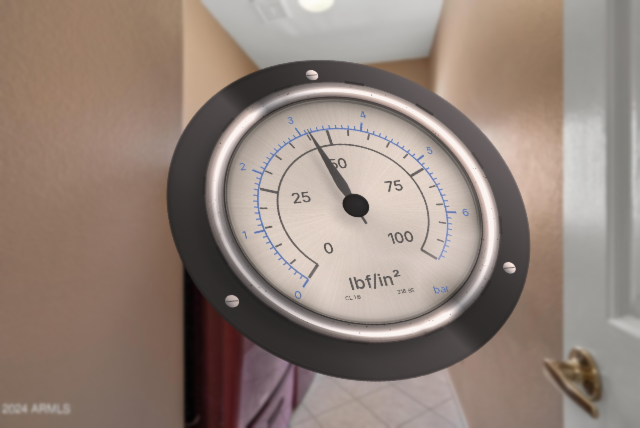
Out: psi 45
